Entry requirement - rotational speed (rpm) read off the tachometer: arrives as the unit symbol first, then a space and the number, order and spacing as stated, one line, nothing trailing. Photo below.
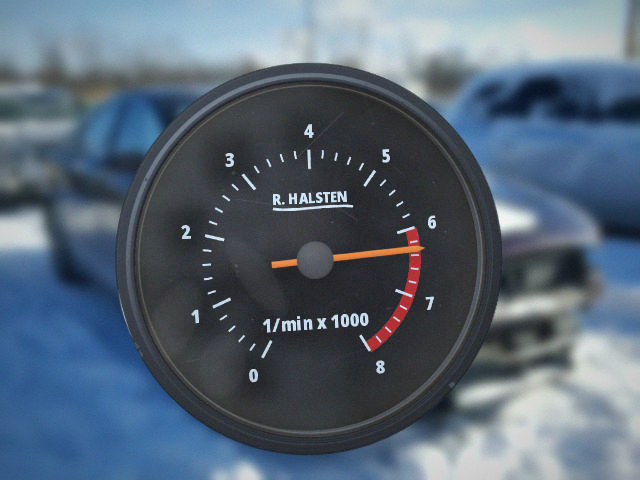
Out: rpm 6300
